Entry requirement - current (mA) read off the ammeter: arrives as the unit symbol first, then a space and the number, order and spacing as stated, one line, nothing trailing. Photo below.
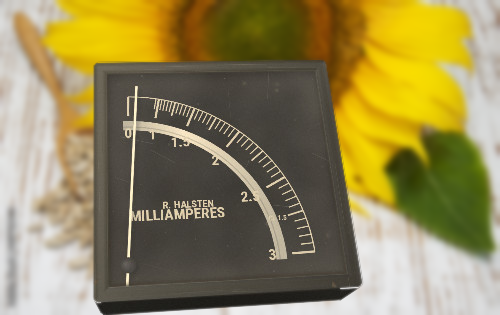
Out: mA 0.5
